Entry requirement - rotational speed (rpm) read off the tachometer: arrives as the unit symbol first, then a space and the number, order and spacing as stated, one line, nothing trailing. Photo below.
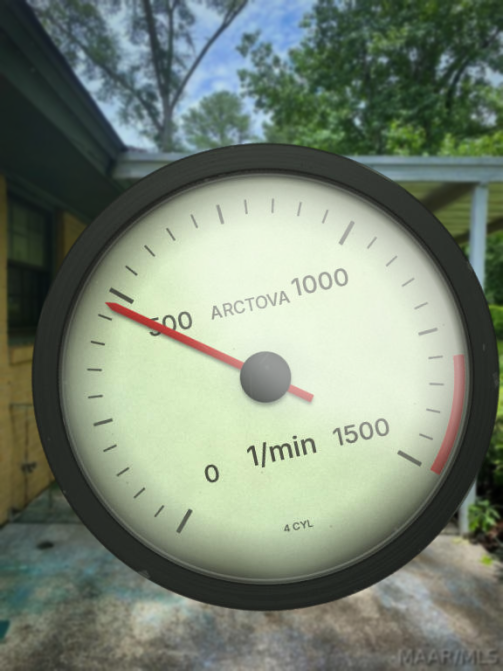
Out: rpm 475
